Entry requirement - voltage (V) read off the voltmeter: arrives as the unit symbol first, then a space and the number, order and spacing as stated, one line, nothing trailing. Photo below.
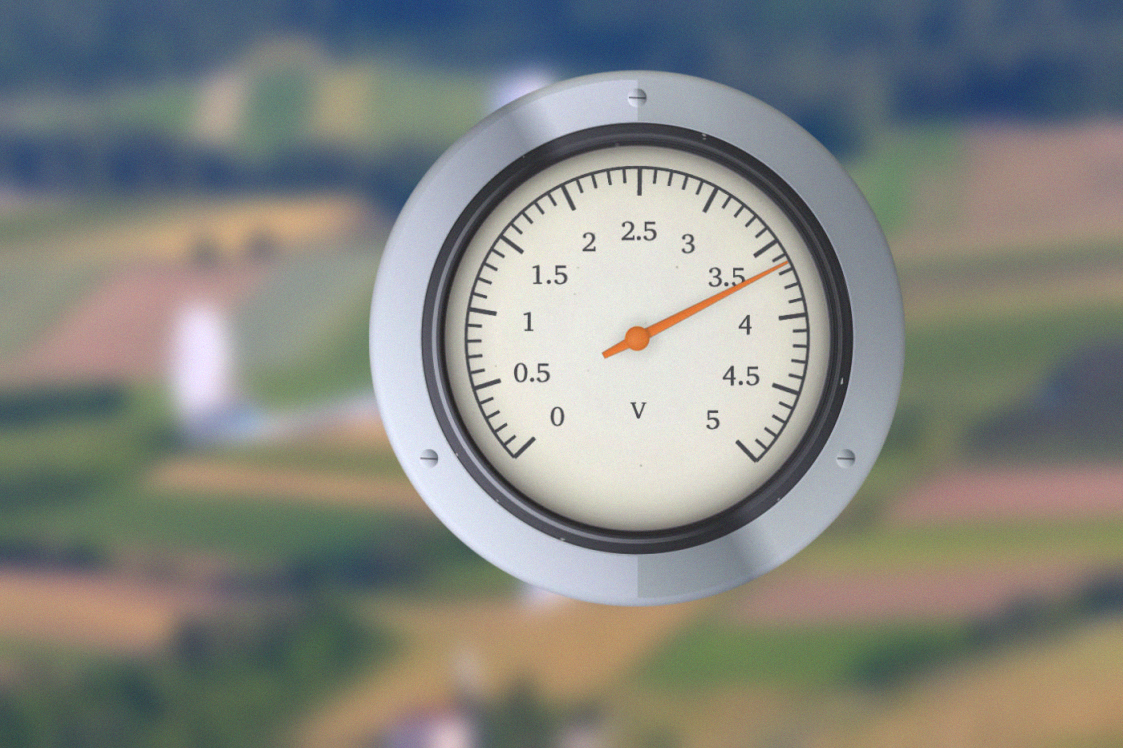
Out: V 3.65
